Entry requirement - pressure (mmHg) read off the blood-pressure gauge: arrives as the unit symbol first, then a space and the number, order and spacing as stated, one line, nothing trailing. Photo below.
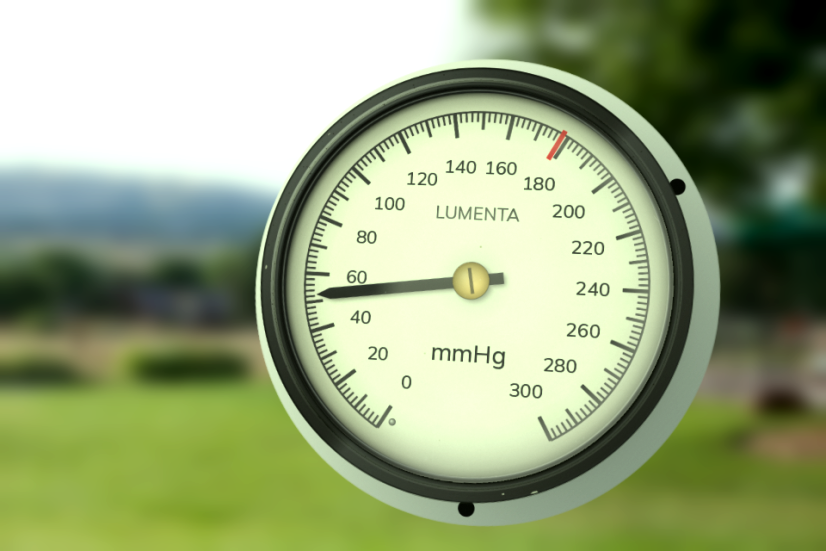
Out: mmHg 52
